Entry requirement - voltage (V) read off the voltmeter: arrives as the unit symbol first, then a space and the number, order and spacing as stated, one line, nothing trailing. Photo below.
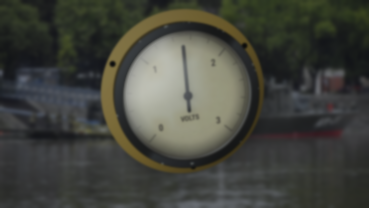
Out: V 1.5
